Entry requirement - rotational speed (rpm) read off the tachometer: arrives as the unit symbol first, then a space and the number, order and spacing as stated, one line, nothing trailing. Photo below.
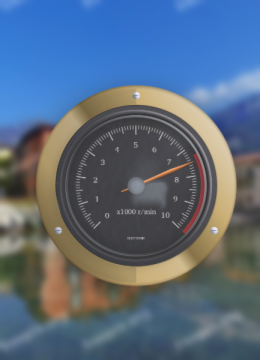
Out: rpm 7500
